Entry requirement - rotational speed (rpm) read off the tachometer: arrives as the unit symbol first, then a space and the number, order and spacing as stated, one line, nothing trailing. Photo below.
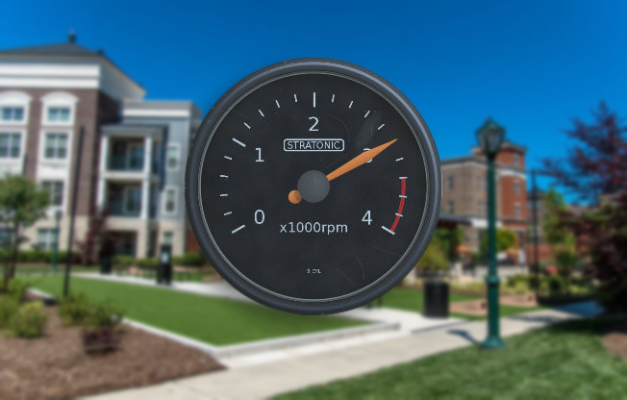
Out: rpm 3000
